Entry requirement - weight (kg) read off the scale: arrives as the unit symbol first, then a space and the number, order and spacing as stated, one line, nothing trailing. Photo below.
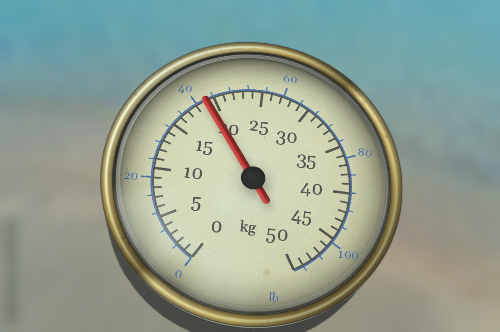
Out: kg 19
